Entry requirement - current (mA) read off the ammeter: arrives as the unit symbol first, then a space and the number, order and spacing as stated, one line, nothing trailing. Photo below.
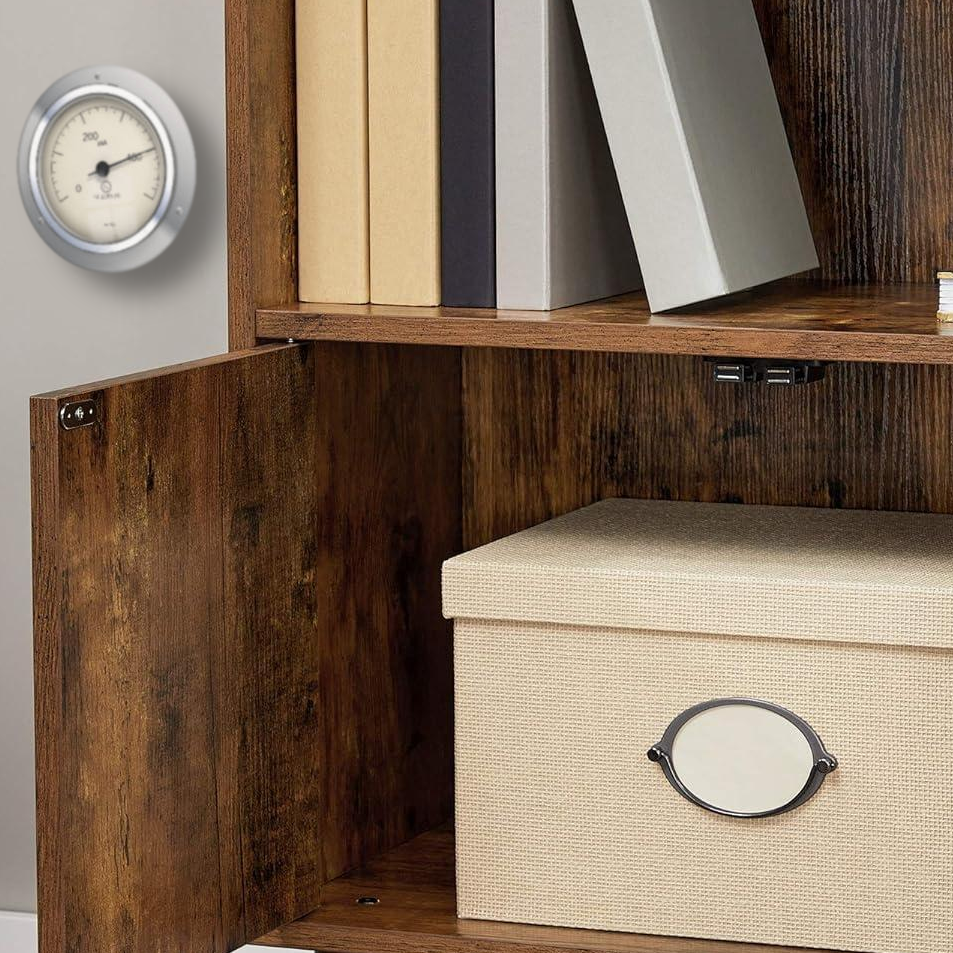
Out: mA 400
